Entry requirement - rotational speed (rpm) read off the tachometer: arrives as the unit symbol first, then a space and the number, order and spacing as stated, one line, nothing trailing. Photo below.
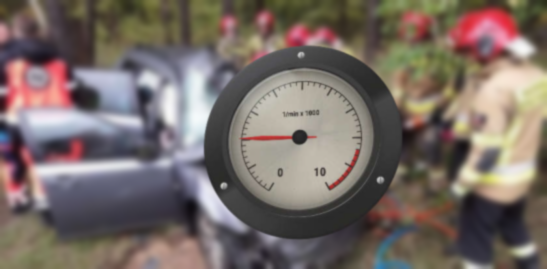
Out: rpm 2000
